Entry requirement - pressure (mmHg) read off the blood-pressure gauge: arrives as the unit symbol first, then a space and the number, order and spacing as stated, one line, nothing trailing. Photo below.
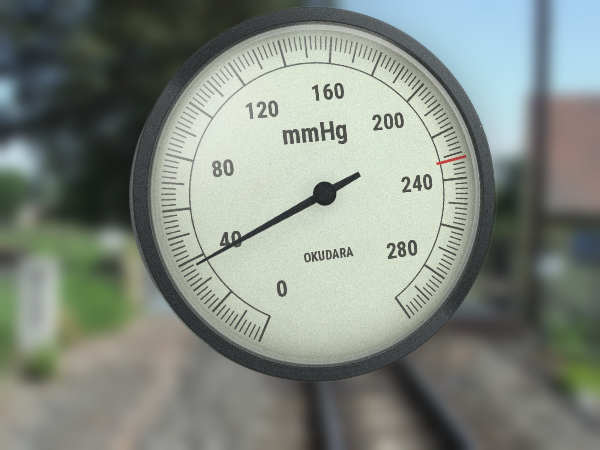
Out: mmHg 38
